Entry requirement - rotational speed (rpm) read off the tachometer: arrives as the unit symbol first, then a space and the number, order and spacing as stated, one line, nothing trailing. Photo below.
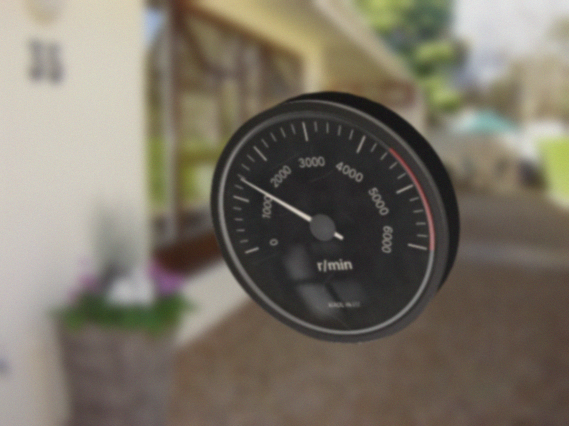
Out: rpm 1400
